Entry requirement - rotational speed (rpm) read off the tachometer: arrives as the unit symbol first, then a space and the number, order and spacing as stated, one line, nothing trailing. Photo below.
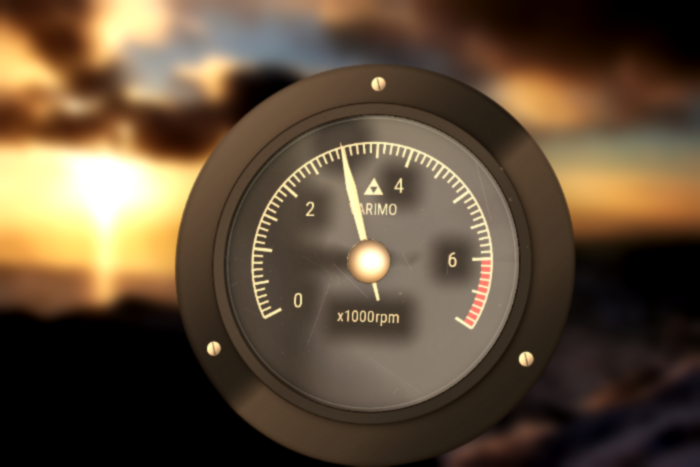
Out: rpm 3000
